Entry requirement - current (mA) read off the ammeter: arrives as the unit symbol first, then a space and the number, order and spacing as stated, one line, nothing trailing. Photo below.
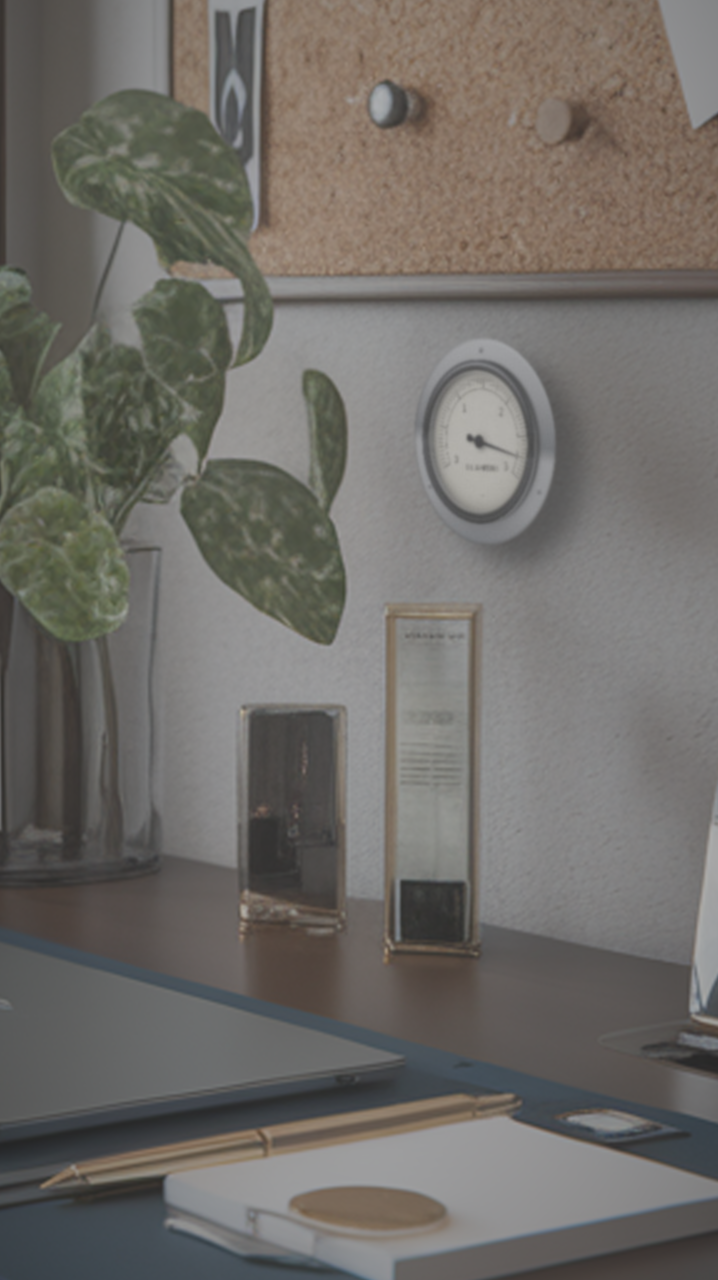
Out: mA 2.75
